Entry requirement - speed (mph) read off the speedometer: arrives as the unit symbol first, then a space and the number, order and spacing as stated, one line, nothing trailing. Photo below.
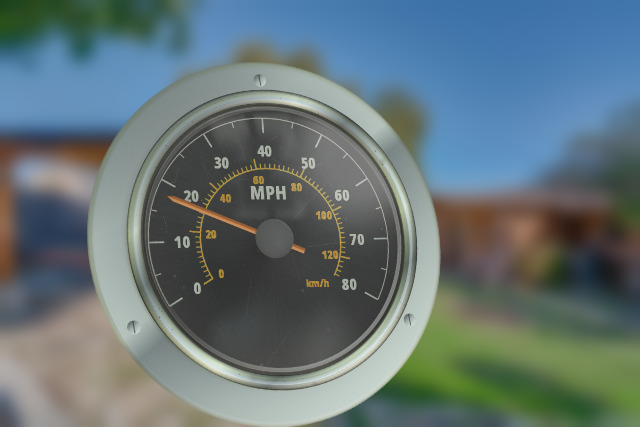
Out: mph 17.5
